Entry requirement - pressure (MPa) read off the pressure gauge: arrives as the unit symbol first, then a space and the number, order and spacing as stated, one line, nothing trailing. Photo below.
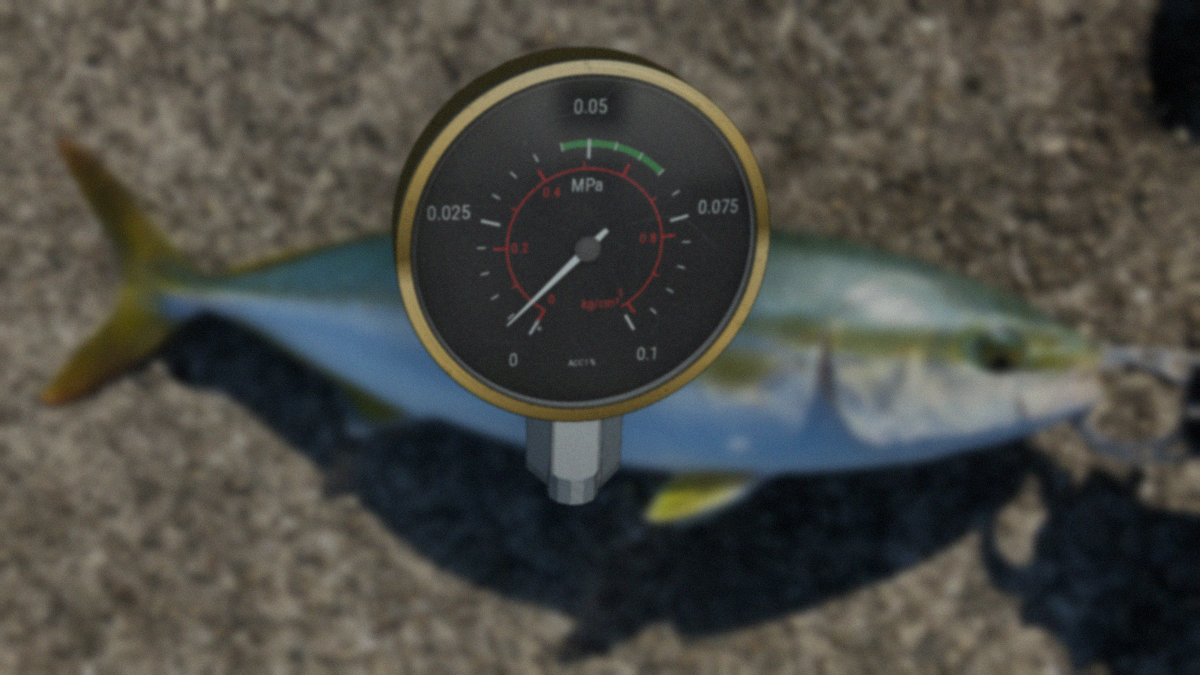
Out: MPa 0.005
